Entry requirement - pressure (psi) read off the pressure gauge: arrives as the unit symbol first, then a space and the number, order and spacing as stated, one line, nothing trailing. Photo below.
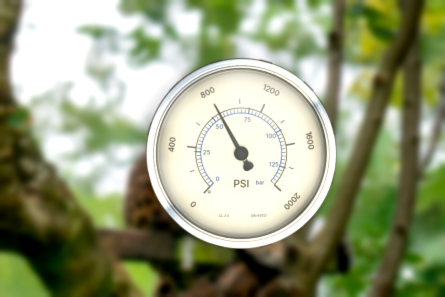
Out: psi 800
